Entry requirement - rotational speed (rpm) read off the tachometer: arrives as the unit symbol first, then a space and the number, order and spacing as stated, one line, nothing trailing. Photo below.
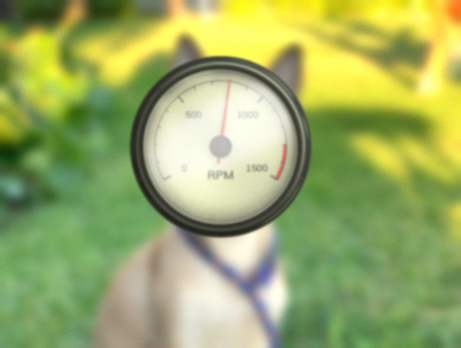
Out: rpm 800
